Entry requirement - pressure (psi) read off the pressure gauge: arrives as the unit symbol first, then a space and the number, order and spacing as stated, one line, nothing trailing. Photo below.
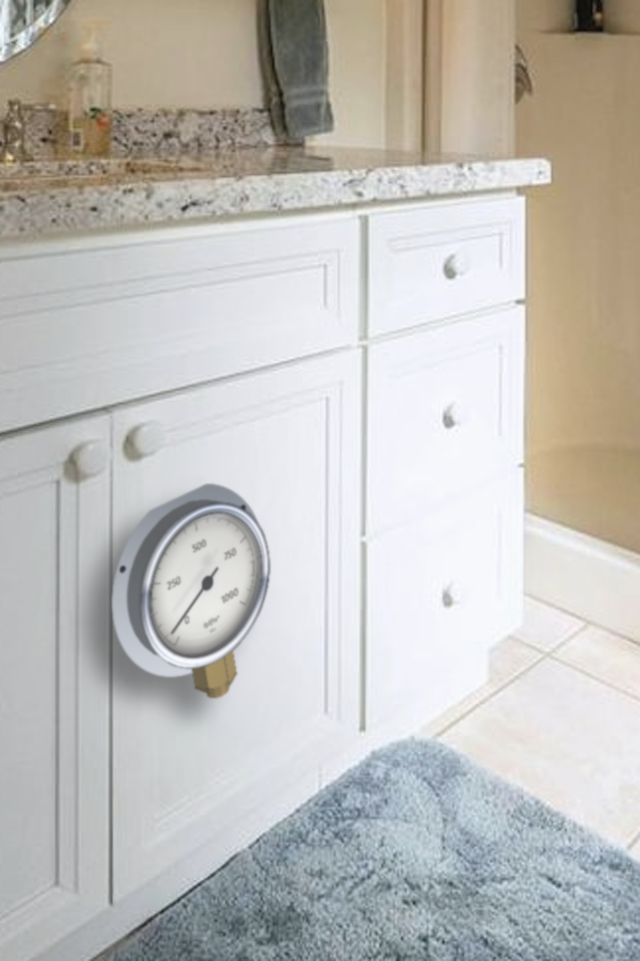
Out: psi 50
